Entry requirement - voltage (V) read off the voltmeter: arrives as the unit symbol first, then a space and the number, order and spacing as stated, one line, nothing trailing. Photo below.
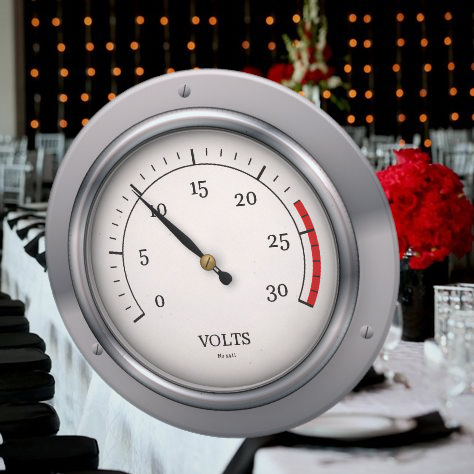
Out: V 10
